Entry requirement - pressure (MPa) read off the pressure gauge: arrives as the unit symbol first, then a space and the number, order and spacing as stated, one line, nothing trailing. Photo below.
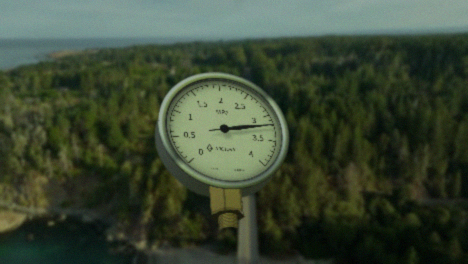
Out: MPa 3.2
